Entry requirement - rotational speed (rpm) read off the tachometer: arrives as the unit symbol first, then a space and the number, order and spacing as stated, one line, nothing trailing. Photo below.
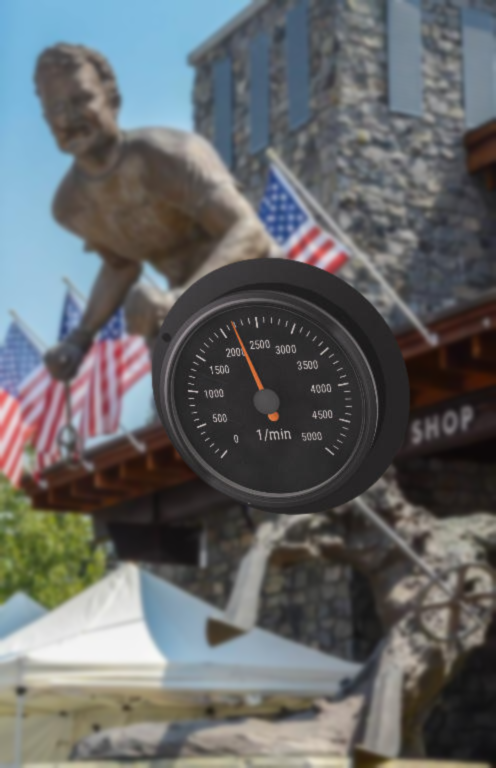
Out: rpm 2200
